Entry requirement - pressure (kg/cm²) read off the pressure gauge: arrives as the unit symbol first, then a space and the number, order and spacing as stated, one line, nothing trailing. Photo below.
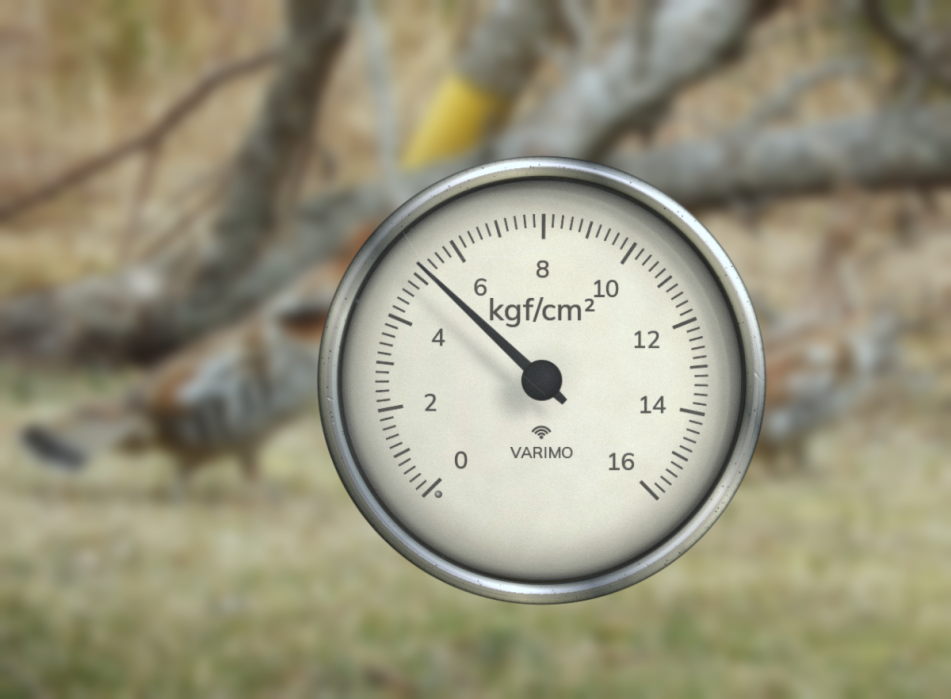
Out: kg/cm² 5.2
